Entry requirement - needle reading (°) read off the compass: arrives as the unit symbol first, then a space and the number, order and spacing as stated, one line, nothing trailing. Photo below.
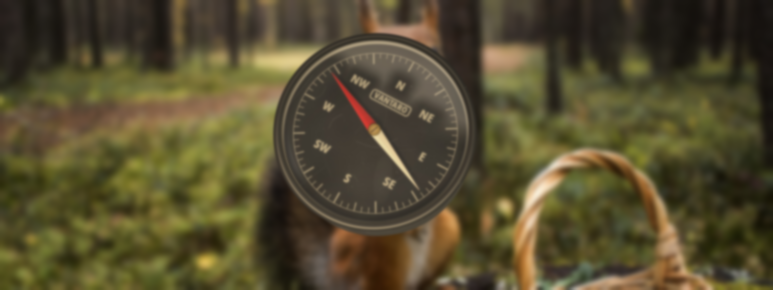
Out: ° 295
